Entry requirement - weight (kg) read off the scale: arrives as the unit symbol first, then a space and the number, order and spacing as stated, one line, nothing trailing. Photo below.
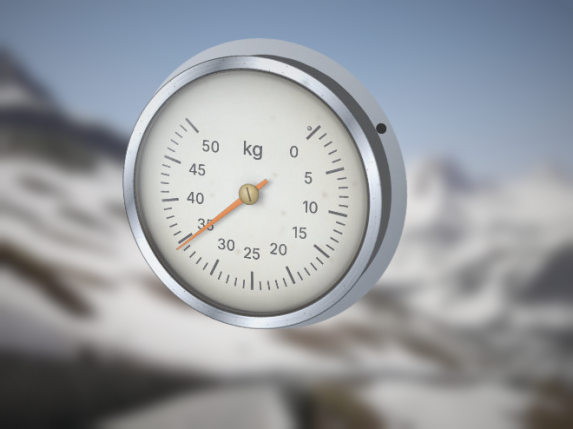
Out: kg 34.5
